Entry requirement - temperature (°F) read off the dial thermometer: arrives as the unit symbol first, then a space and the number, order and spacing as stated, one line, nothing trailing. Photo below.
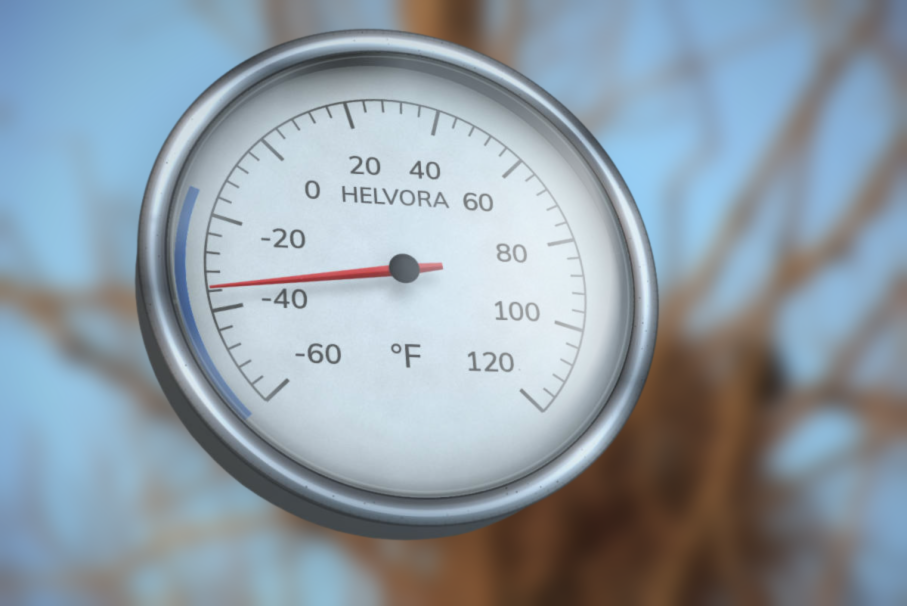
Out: °F -36
